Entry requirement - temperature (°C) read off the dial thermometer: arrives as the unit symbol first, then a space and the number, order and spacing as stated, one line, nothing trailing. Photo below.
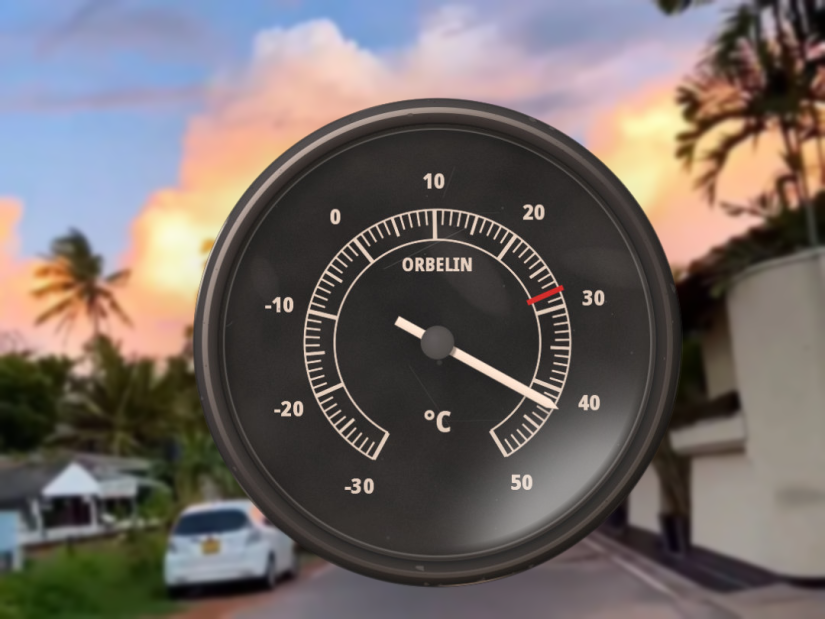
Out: °C 42
